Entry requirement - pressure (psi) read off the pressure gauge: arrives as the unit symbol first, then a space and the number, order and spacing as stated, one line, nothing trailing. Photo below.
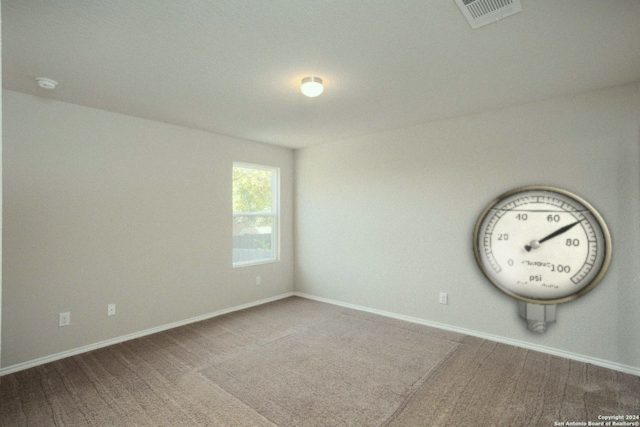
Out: psi 70
